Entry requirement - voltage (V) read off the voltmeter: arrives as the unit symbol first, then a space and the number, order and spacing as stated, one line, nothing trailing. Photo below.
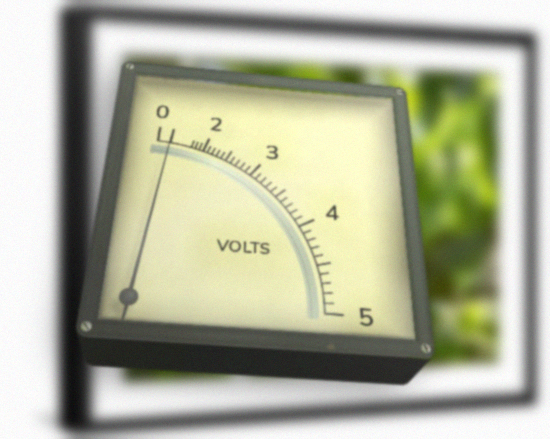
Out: V 1
